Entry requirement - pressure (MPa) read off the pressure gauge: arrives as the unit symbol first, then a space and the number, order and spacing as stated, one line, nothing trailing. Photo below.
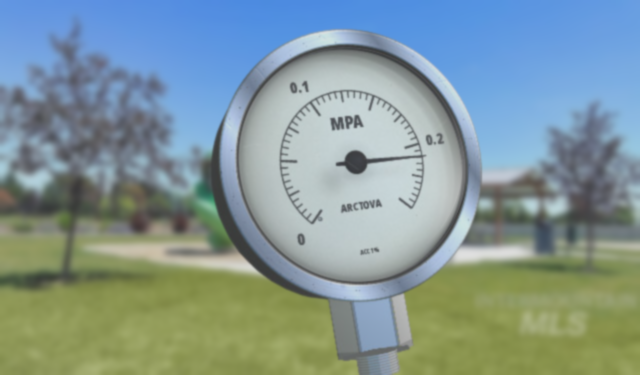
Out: MPa 0.21
